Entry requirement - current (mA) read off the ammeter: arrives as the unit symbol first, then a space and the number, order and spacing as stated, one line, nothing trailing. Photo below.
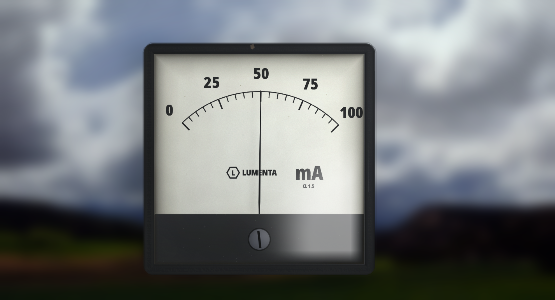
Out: mA 50
